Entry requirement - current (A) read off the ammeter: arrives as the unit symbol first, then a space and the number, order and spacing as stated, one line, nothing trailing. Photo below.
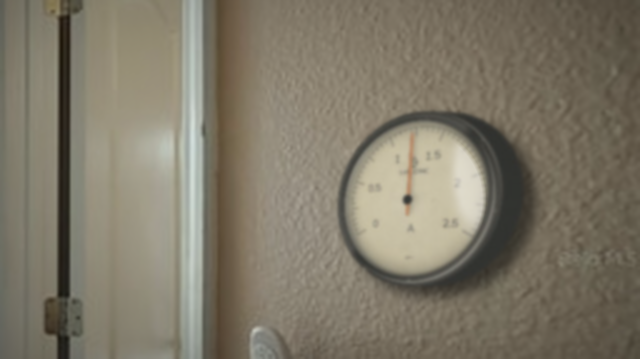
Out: A 1.25
